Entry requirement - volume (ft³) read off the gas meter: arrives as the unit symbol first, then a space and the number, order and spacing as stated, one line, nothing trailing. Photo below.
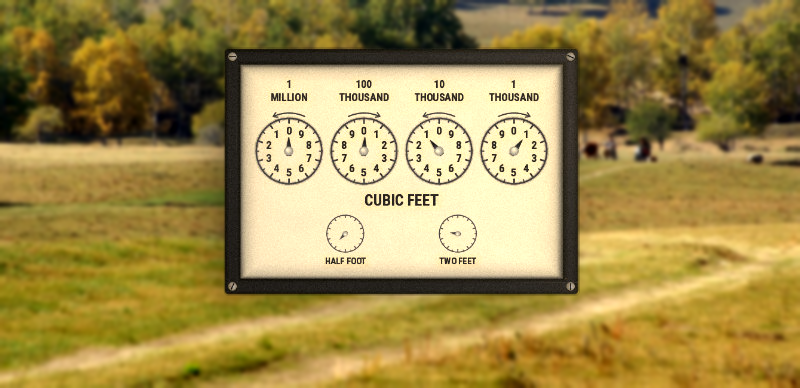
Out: ft³ 1100
